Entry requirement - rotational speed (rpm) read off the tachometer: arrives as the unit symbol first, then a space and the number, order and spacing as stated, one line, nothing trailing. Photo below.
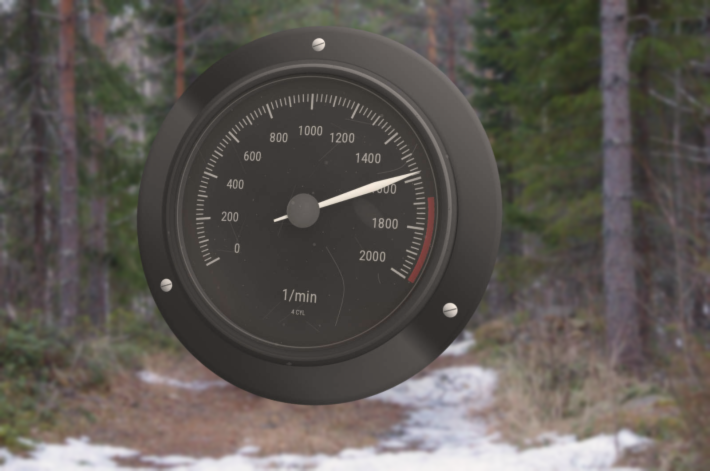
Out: rpm 1580
